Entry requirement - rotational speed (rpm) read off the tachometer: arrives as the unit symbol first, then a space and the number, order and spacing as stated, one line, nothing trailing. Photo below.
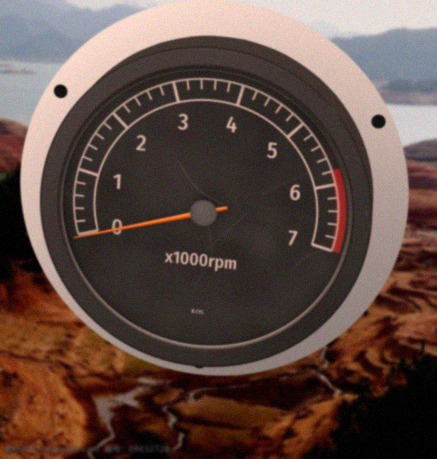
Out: rpm 0
